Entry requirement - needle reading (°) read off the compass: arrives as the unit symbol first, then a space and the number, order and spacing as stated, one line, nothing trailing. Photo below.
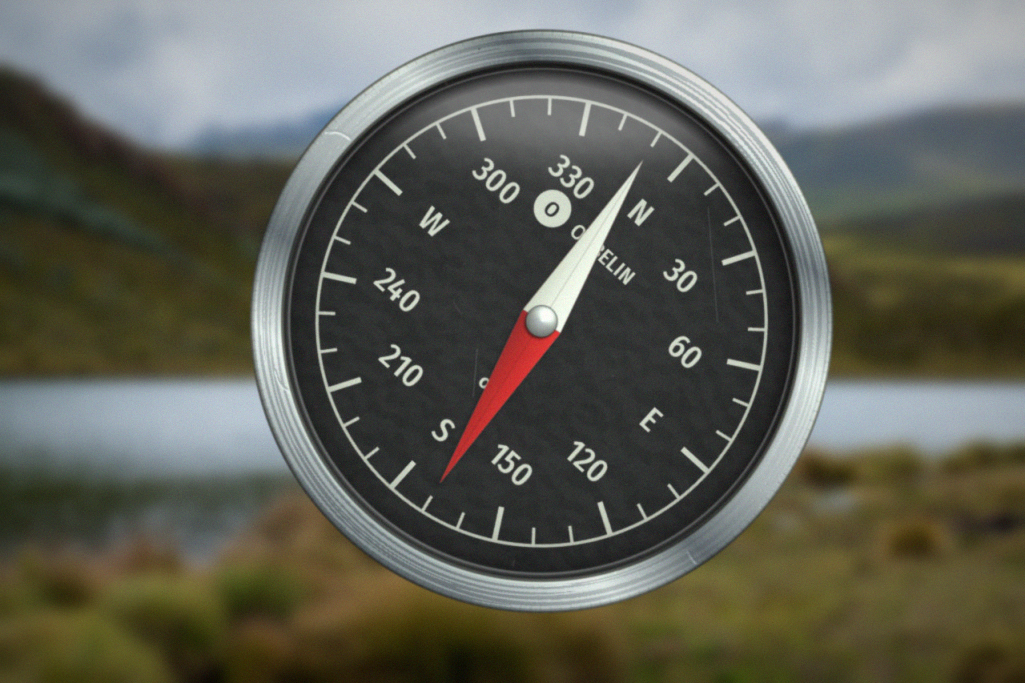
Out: ° 170
